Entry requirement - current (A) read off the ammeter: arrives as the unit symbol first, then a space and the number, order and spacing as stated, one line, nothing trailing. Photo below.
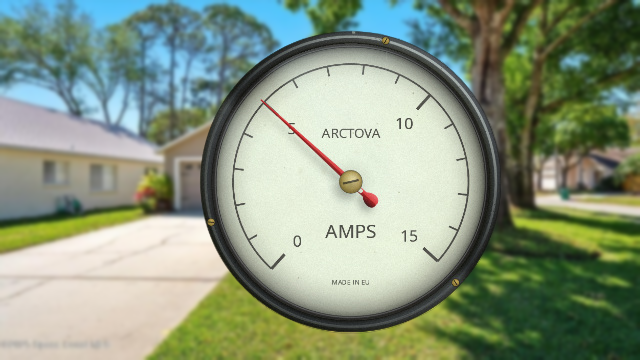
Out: A 5
